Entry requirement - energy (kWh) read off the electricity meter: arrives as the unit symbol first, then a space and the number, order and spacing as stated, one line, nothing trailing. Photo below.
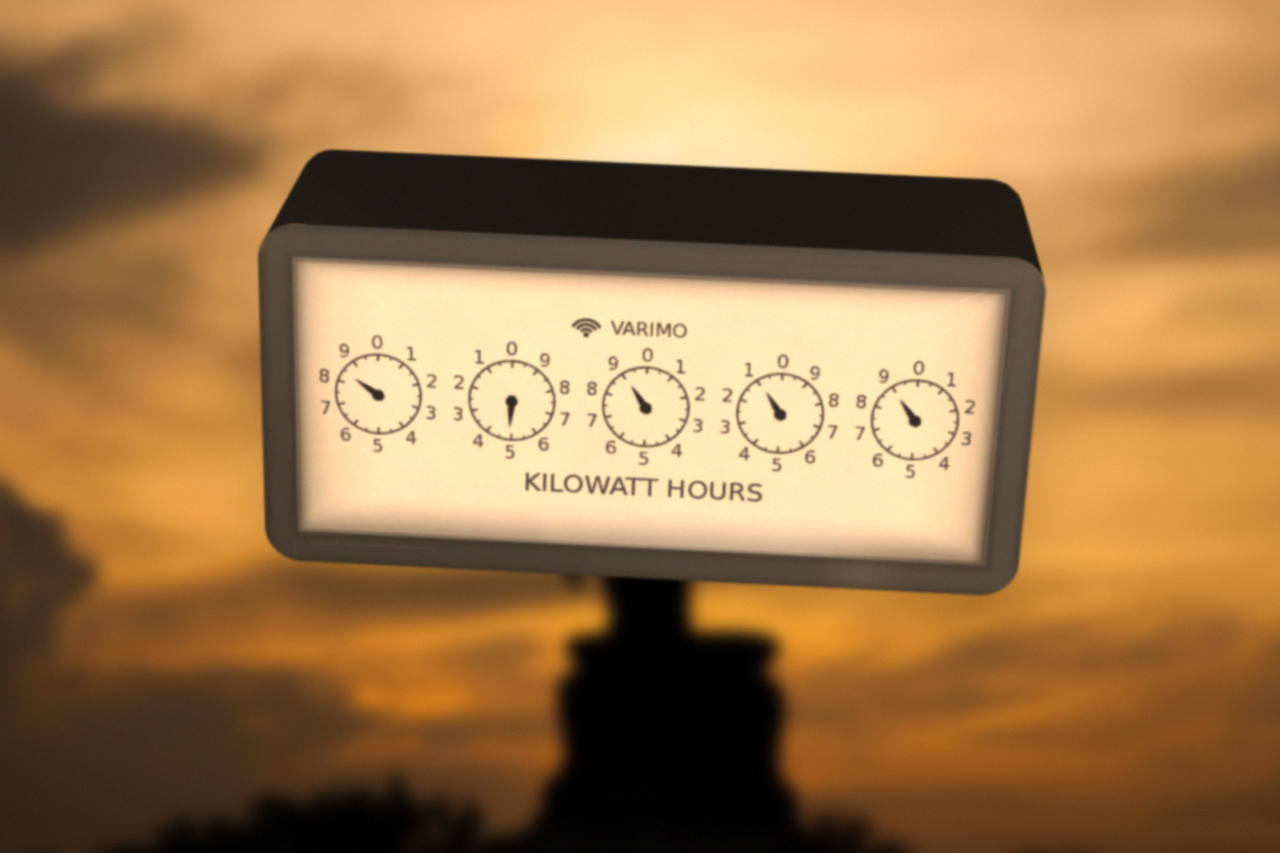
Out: kWh 84909
